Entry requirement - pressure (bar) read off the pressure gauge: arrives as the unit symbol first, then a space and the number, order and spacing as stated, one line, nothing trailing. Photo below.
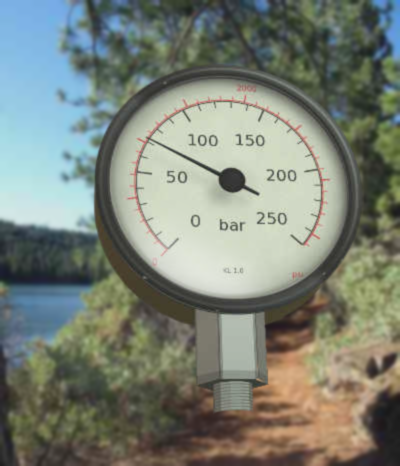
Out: bar 70
